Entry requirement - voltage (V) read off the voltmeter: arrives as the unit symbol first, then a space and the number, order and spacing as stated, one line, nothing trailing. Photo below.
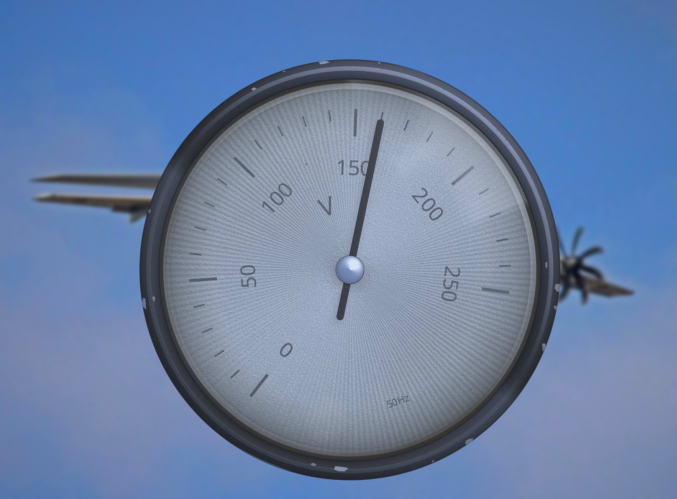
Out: V 160
